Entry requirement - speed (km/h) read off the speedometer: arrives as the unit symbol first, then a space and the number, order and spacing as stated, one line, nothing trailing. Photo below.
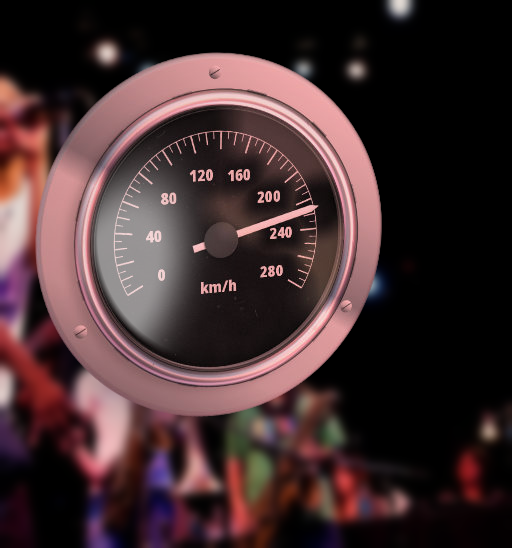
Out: km/h 225
